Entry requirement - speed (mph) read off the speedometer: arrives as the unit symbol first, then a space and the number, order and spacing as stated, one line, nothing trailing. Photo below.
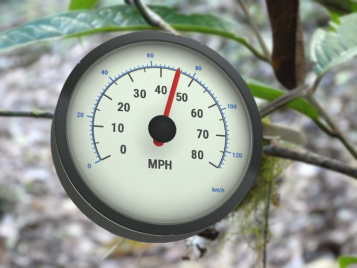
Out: mph 45
